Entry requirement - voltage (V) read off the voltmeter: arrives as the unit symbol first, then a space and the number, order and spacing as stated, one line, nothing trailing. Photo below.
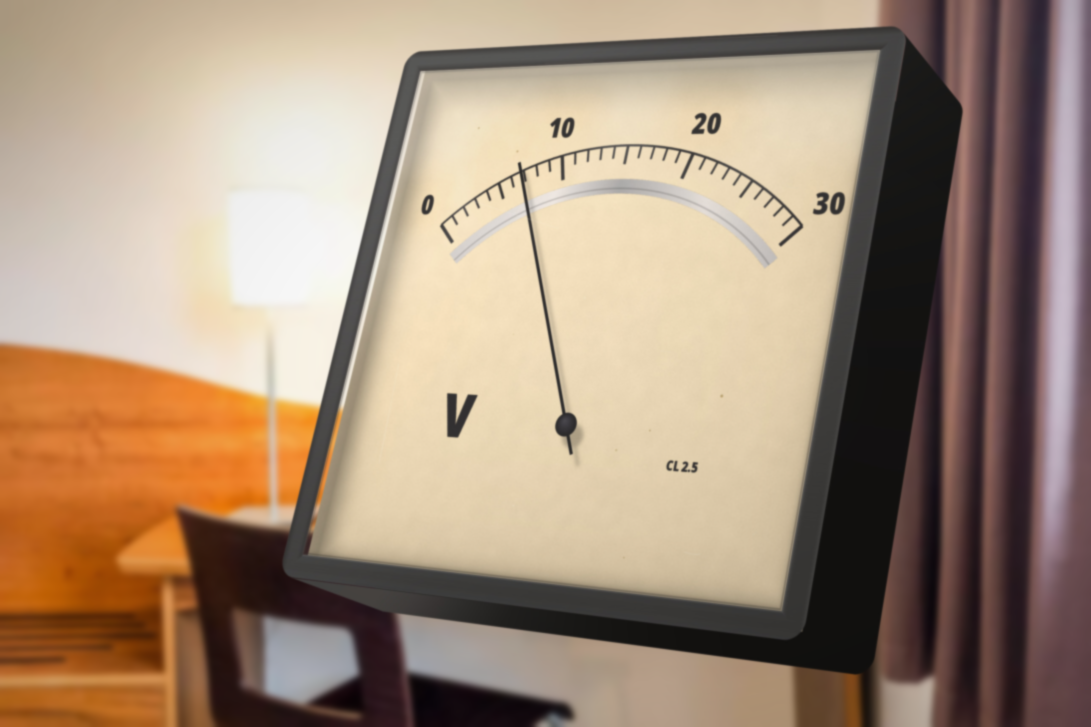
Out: V 7
